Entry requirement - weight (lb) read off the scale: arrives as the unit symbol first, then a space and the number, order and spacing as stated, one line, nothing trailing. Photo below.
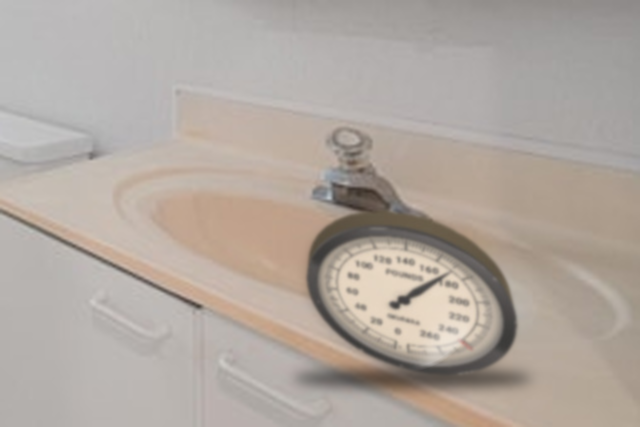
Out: lb 170
